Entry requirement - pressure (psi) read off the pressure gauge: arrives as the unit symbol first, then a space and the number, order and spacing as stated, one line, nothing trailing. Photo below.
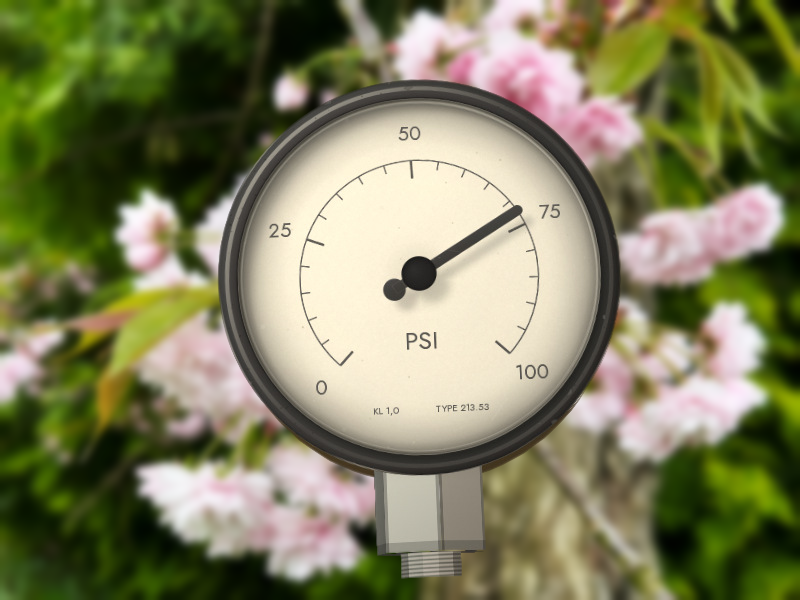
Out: psi 72.5
